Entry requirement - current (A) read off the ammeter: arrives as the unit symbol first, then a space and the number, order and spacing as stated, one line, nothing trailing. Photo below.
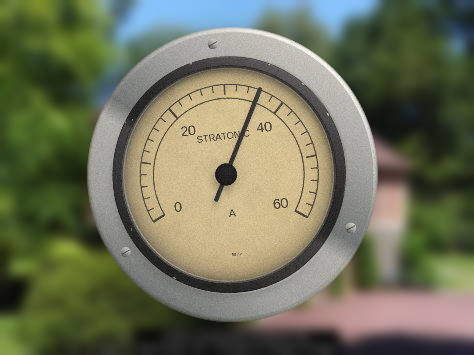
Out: A 36
